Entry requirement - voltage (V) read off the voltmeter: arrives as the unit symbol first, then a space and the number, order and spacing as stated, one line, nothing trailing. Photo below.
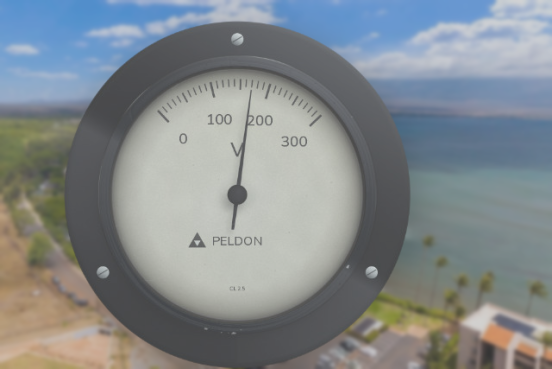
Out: V 170
